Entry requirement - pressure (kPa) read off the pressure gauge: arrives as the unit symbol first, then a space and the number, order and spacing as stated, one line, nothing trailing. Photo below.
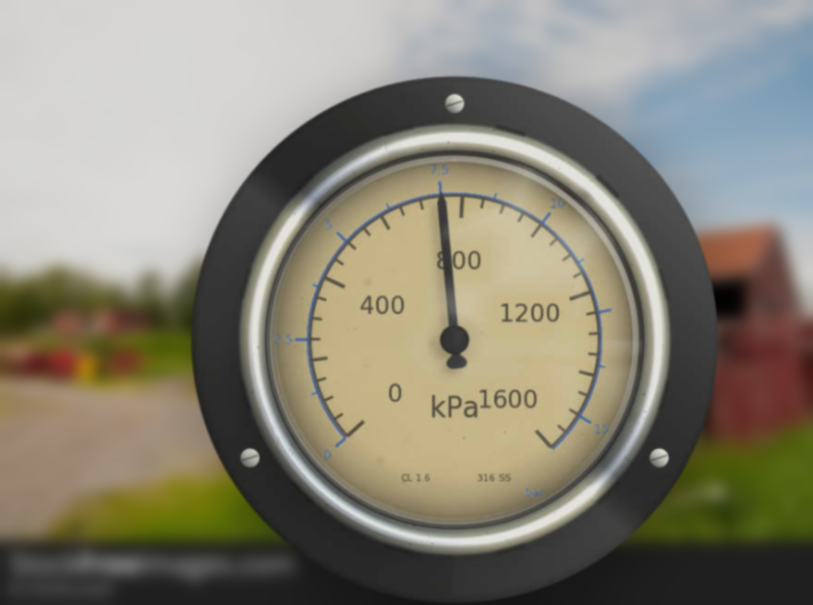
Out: kPa 750
